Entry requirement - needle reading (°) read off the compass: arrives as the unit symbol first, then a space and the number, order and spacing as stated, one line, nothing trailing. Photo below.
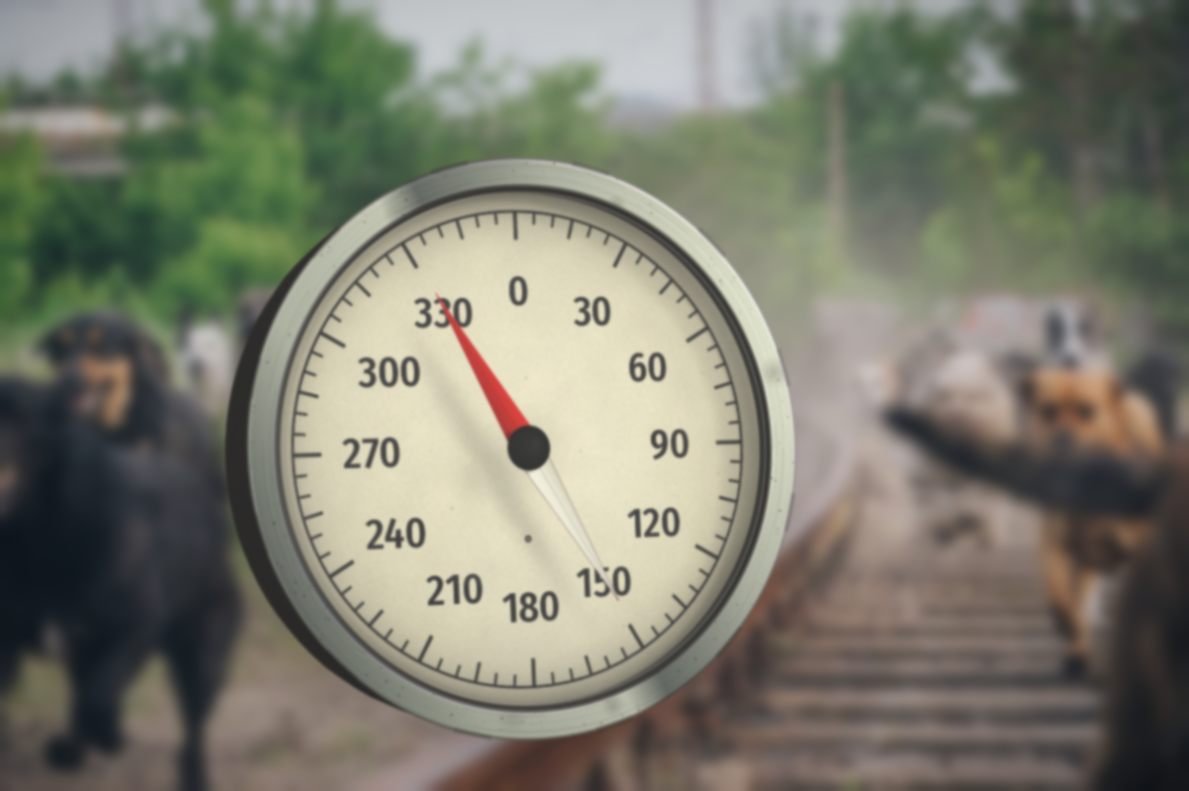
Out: ° 330
